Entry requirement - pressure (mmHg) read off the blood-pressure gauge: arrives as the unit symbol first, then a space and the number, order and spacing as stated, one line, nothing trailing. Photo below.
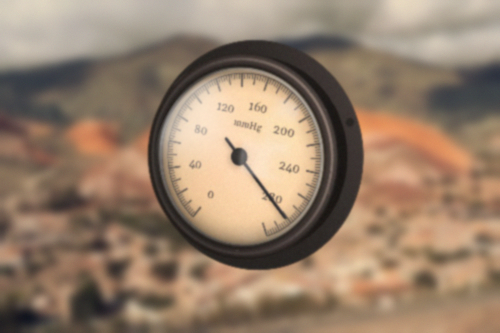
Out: mmHg 280
